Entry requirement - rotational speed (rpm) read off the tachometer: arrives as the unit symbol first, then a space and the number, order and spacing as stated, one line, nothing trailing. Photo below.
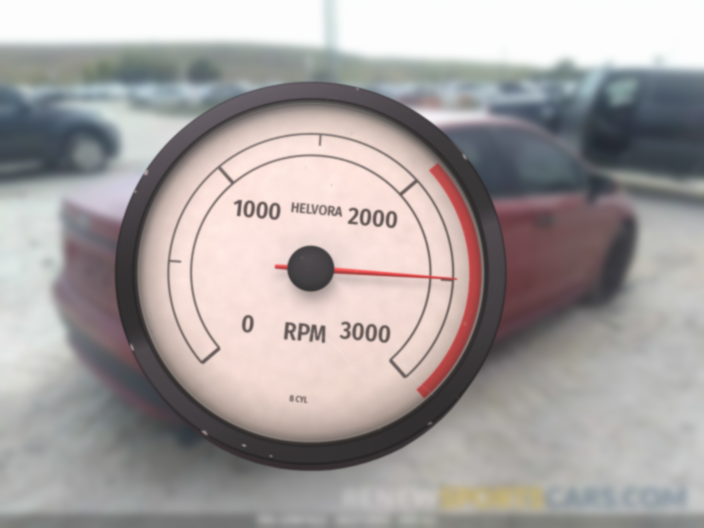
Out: rpm 2500
